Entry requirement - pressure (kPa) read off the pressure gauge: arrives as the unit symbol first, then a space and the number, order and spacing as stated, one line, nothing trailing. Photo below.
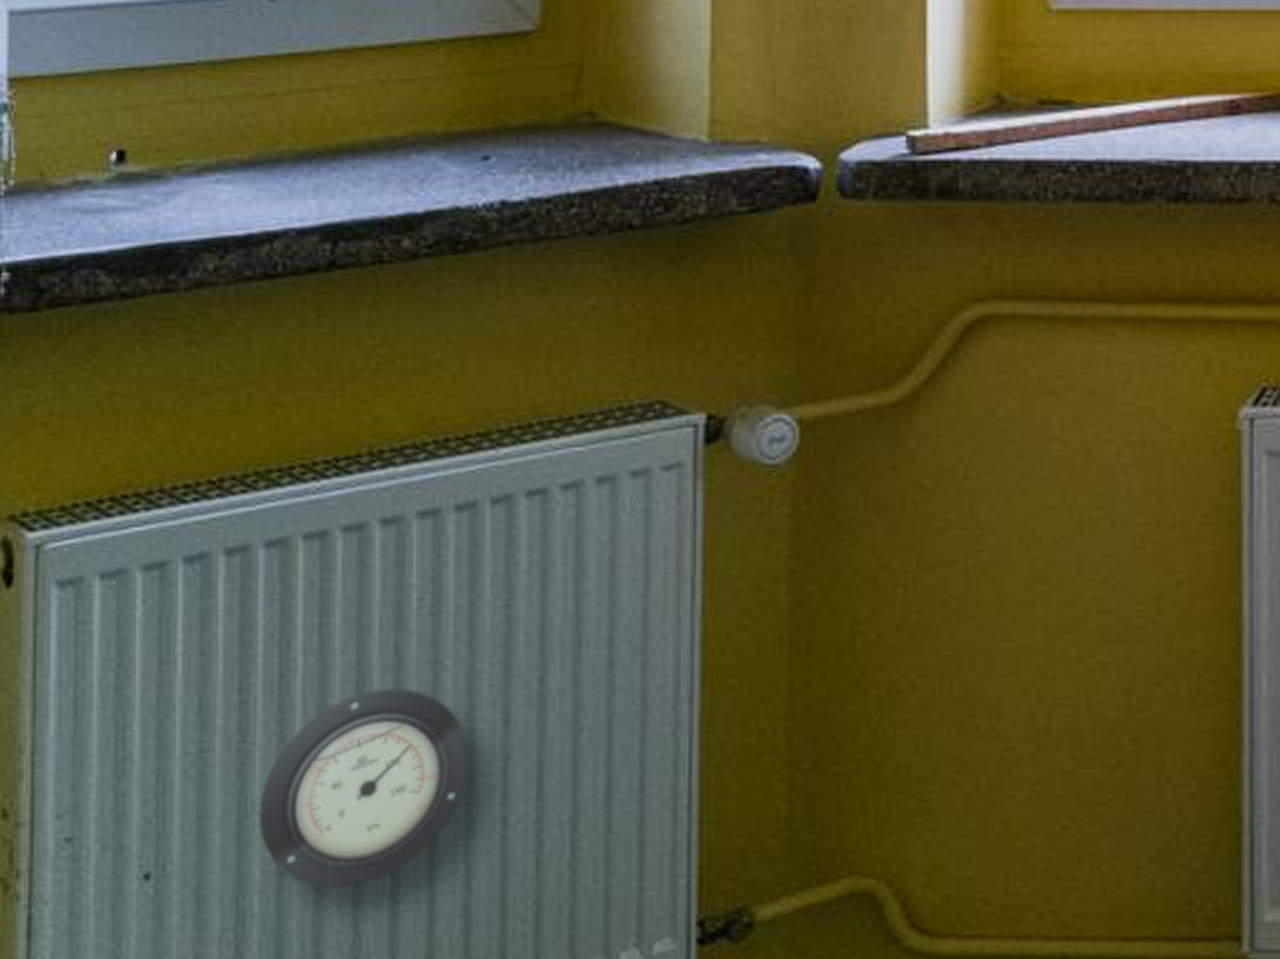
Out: kPa 120
